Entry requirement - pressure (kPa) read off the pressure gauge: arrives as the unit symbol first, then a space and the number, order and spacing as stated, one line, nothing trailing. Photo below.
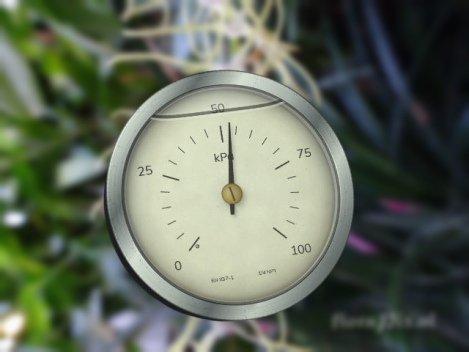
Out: kPa 52.5
